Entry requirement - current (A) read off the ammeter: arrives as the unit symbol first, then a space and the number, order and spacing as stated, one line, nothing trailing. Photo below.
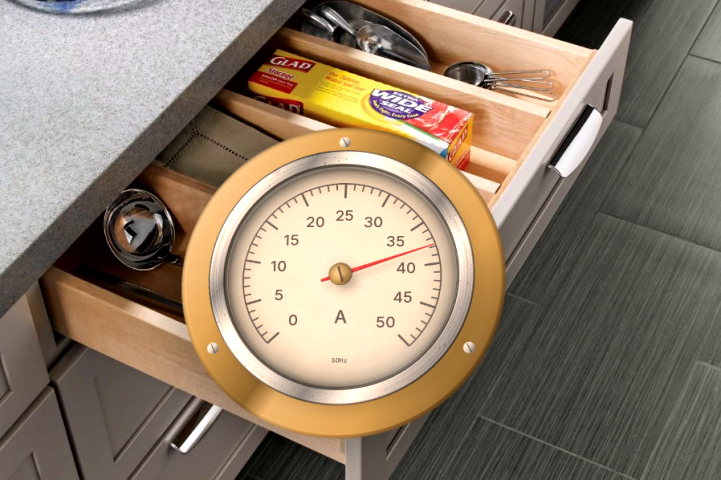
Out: A 38
